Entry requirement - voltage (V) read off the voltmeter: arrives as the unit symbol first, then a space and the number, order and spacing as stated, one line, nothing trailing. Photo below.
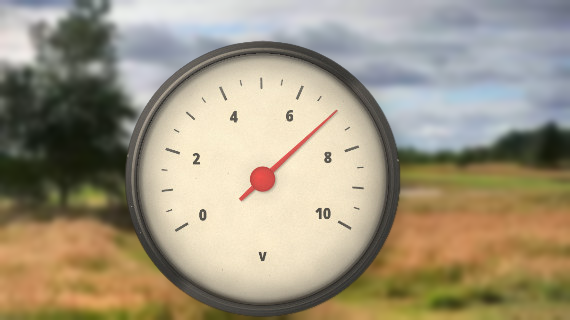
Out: V 7
